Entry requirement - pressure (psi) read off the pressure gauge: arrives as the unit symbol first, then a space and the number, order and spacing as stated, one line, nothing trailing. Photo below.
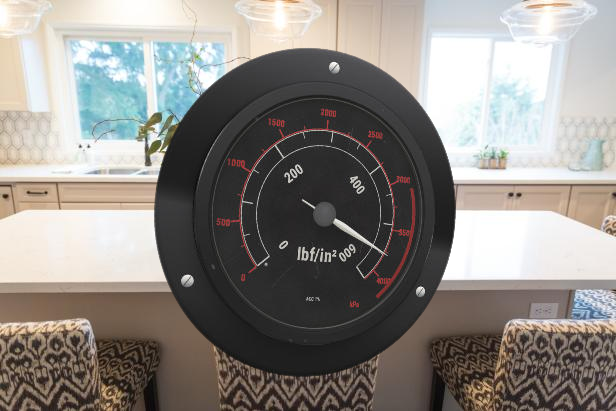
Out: psi 550
